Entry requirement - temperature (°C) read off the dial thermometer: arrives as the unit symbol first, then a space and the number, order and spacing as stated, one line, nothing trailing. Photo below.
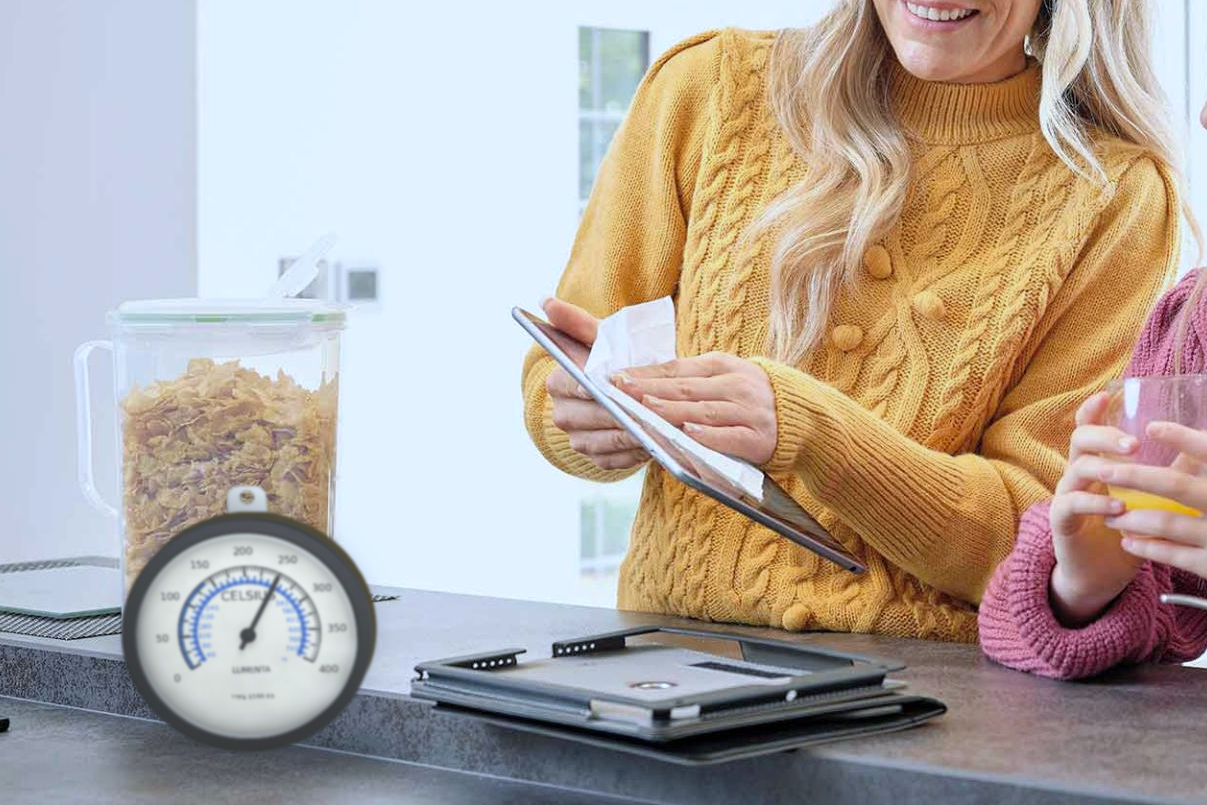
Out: °C 250
